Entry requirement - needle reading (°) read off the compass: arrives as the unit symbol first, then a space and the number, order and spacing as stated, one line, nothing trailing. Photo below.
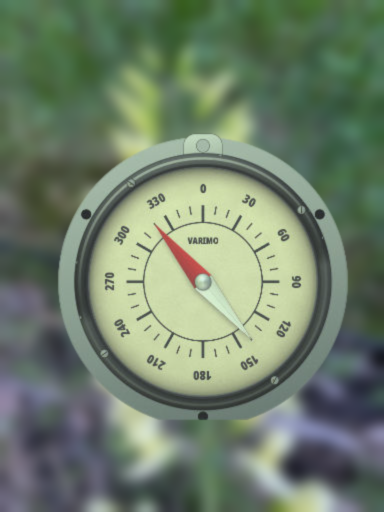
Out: ° 320
